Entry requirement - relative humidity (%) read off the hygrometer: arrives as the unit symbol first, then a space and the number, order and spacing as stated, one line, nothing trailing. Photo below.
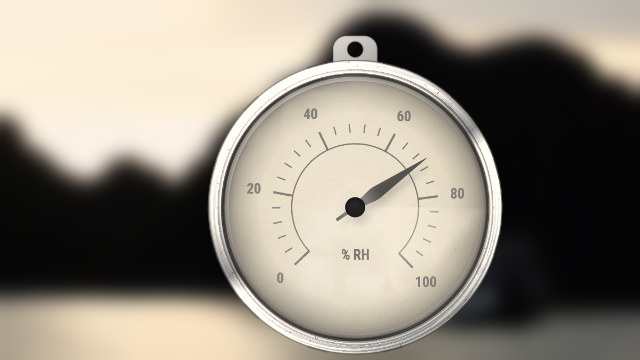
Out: % 70
